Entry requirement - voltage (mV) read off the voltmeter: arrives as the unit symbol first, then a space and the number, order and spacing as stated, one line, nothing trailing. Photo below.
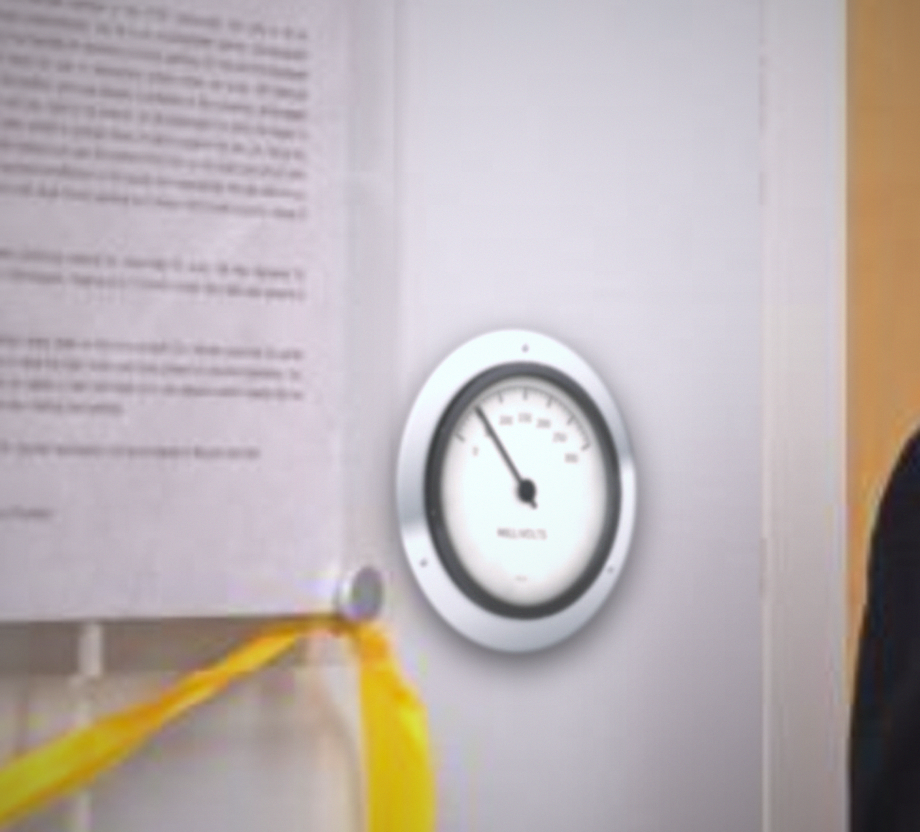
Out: mV 50
